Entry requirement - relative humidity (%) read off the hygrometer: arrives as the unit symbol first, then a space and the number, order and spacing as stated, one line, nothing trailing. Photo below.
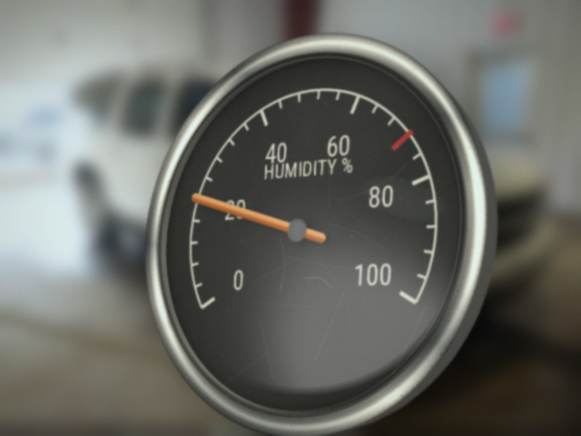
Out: % 20
